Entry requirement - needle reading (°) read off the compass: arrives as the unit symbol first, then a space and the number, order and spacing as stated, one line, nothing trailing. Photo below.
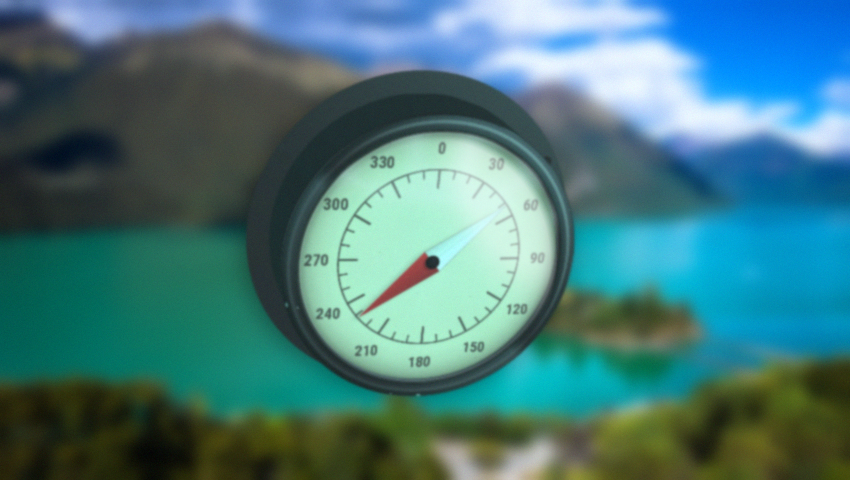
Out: ° 230
